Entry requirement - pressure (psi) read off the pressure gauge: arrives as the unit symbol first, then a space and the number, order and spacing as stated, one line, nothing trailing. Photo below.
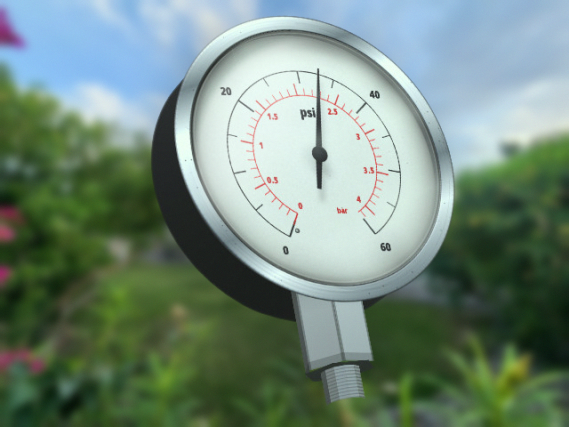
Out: psi 32.5
